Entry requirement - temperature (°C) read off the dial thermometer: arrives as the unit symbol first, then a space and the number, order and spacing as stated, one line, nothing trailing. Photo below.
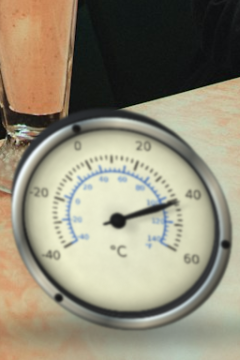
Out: °C 40
